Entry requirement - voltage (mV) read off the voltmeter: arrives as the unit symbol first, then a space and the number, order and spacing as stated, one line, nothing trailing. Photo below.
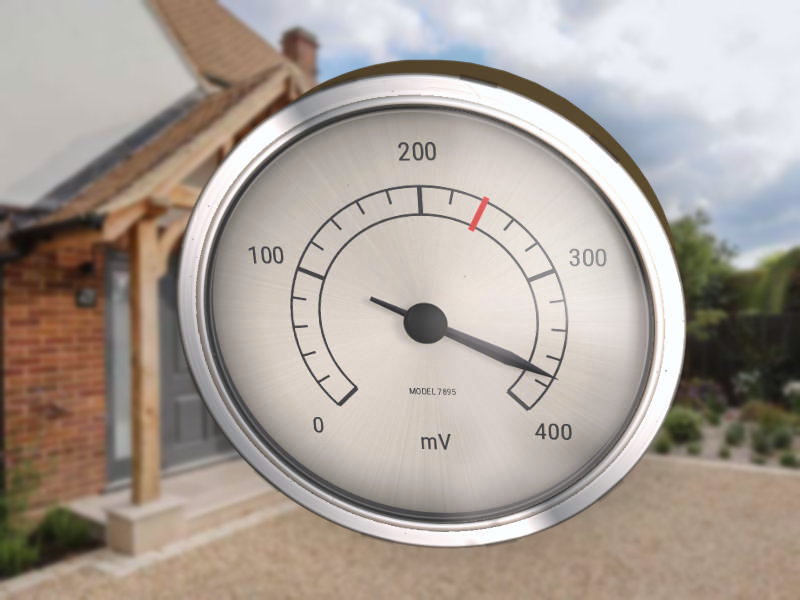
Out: mV 370
